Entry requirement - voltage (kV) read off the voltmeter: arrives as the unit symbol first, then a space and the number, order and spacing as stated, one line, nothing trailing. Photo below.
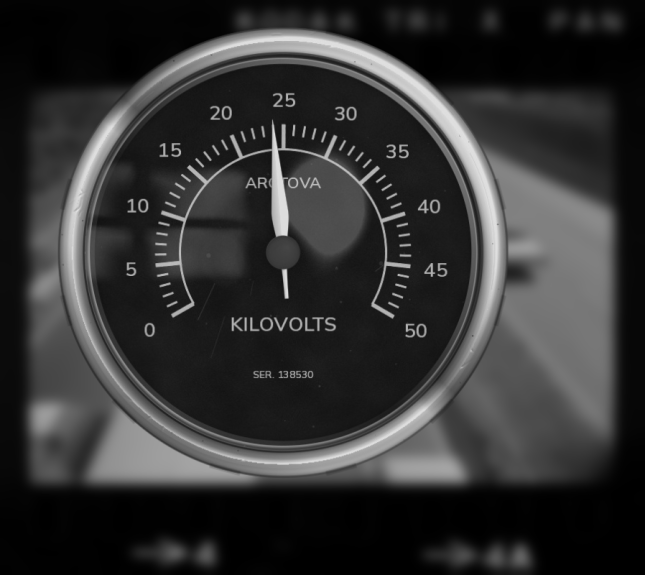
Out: kV 24
